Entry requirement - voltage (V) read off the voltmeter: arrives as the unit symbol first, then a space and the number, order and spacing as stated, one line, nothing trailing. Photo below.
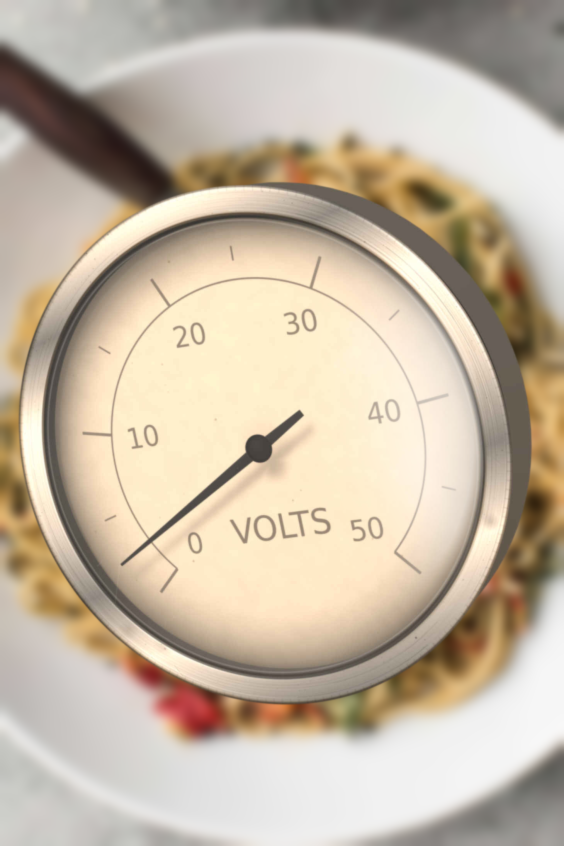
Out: V 2.5
